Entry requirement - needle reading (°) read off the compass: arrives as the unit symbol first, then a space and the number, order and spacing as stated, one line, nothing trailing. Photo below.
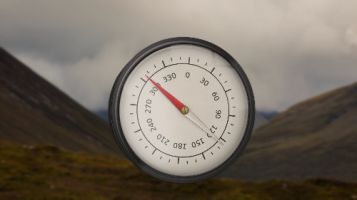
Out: ° 305
